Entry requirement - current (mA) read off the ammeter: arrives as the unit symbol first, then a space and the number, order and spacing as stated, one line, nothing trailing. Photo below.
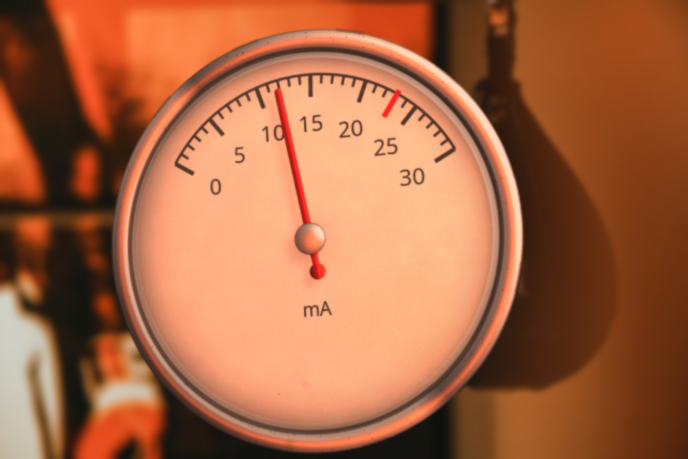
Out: mA 12
